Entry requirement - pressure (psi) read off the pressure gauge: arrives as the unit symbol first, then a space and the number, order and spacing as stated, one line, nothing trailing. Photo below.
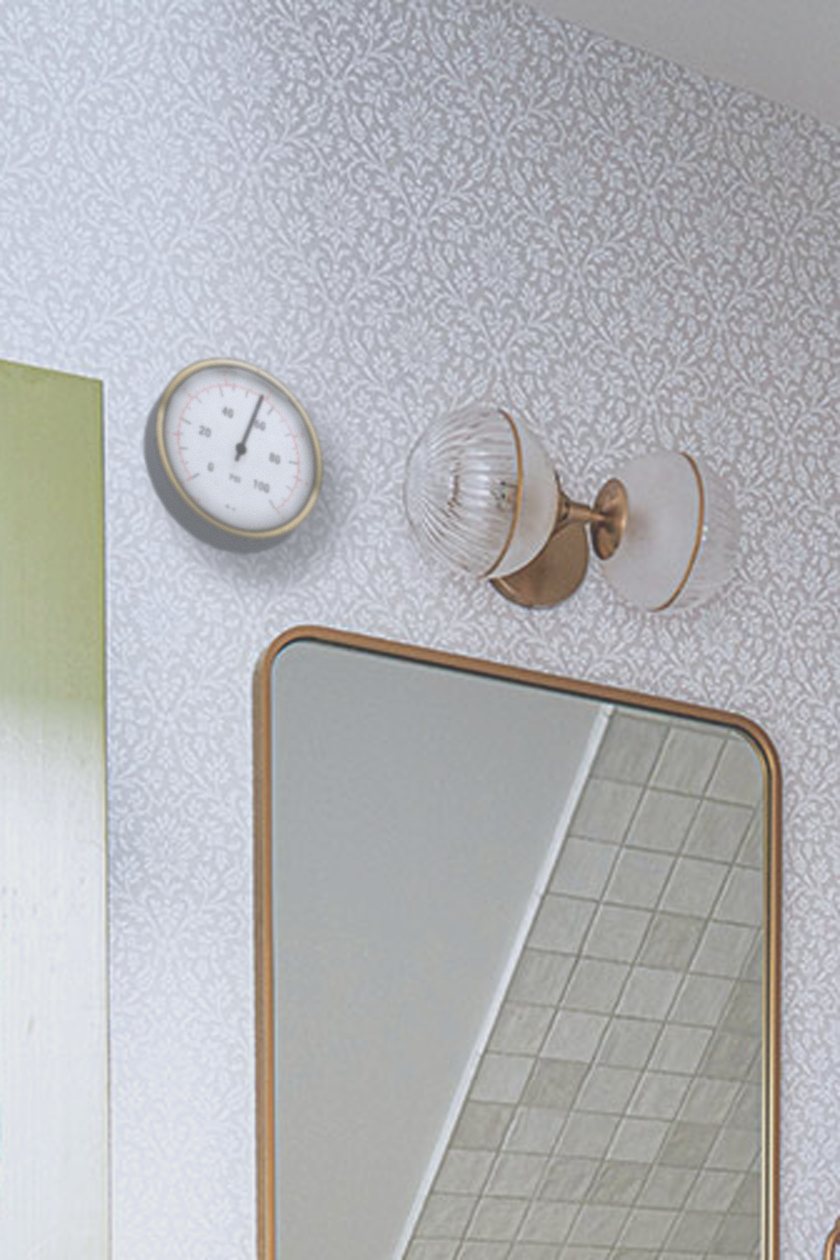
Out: psi 55
